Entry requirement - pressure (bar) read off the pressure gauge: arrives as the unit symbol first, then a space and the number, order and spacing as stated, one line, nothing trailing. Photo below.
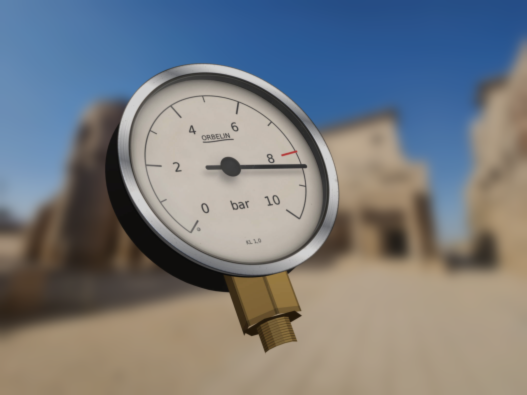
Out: bar 8.5
